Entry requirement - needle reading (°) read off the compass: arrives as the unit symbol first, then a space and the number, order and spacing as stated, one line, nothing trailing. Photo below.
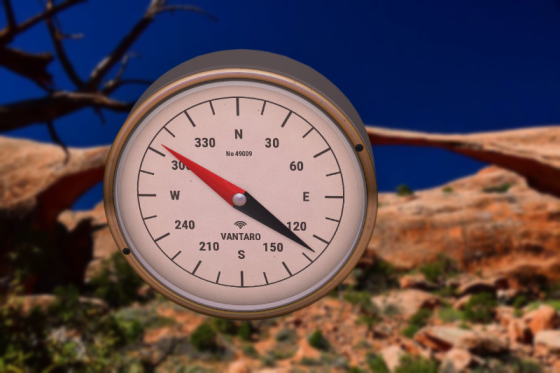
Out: ° 307.5
